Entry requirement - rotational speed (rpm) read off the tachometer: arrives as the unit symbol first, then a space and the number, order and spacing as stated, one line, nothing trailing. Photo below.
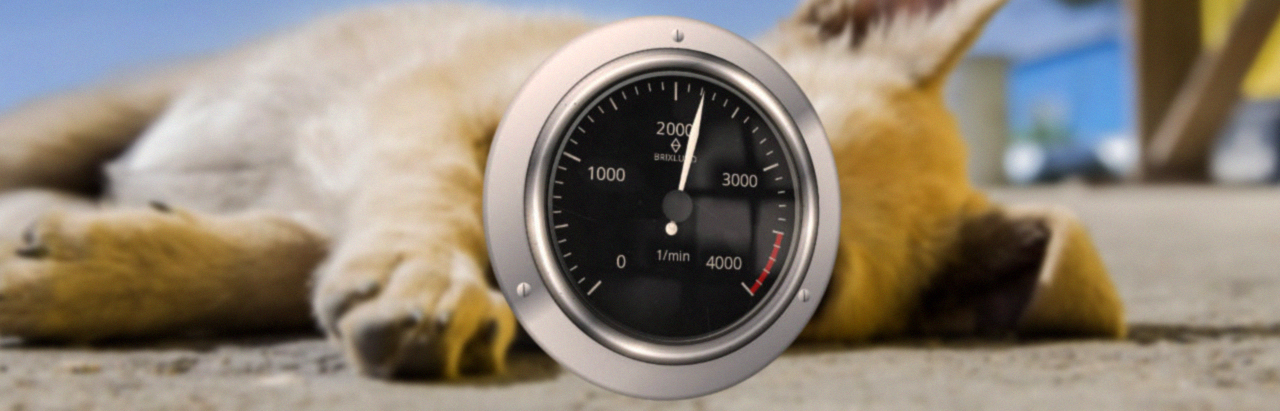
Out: rpm 2200
